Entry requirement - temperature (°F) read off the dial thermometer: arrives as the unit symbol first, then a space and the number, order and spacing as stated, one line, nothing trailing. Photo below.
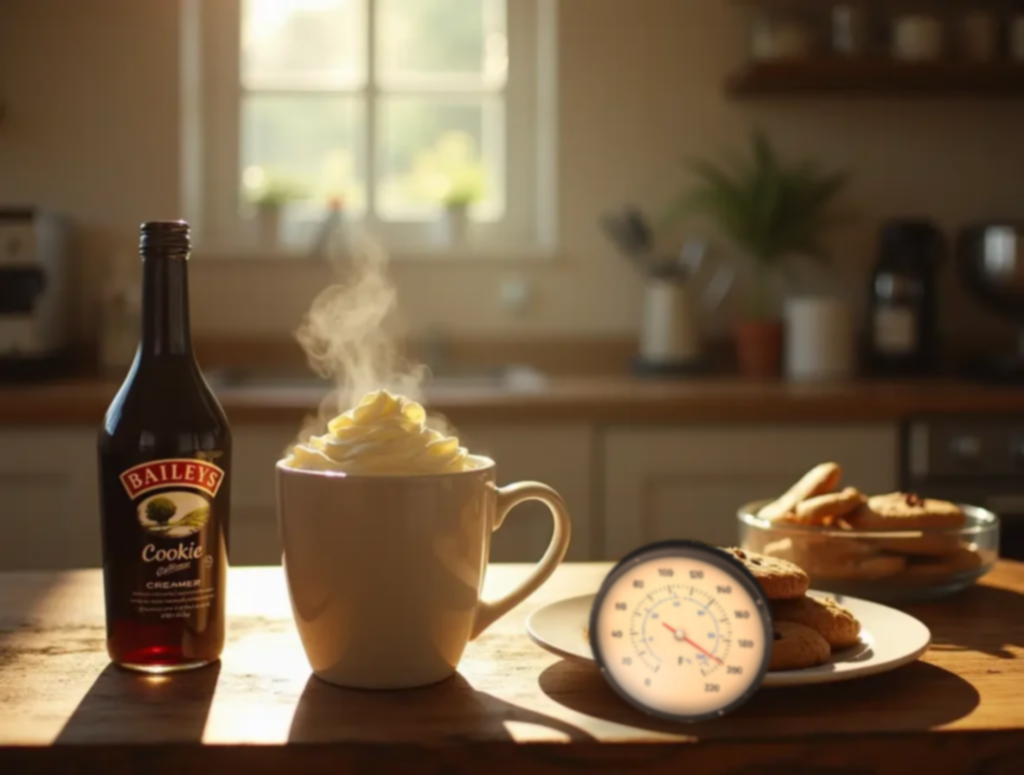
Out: °F 200
